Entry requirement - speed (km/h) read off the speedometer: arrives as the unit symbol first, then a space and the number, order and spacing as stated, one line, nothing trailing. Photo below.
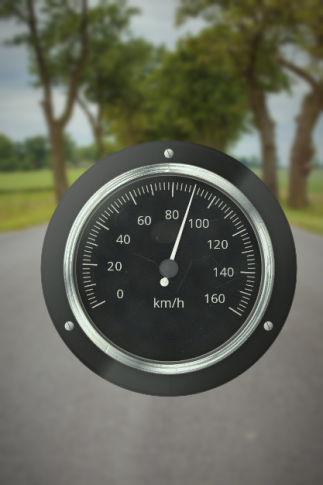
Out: km/h 90
